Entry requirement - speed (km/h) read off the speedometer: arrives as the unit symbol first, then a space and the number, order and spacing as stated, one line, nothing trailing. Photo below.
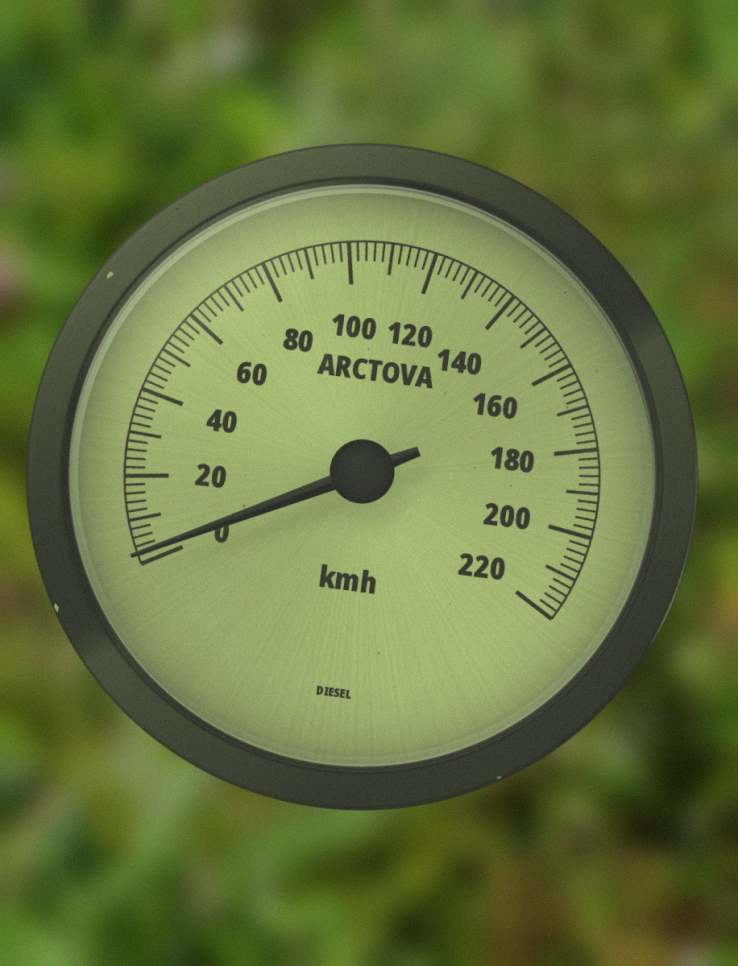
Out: km/h 2
